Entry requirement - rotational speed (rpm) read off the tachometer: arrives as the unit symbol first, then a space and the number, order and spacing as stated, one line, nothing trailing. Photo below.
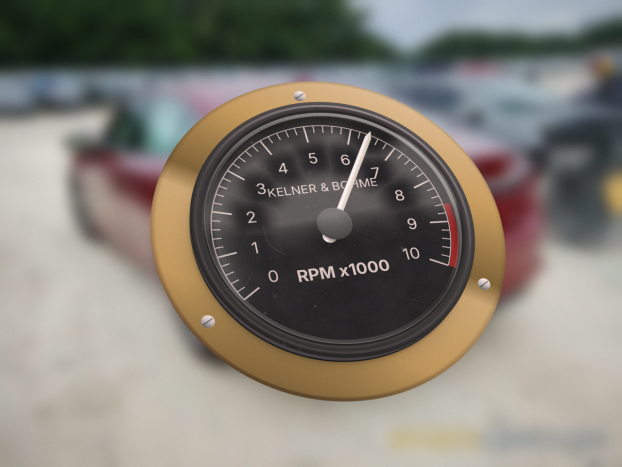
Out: rpm 6400
